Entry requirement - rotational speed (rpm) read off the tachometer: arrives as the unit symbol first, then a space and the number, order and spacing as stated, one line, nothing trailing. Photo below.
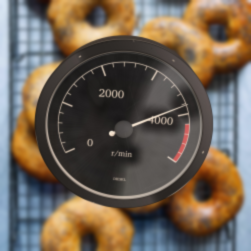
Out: rpm 3800
